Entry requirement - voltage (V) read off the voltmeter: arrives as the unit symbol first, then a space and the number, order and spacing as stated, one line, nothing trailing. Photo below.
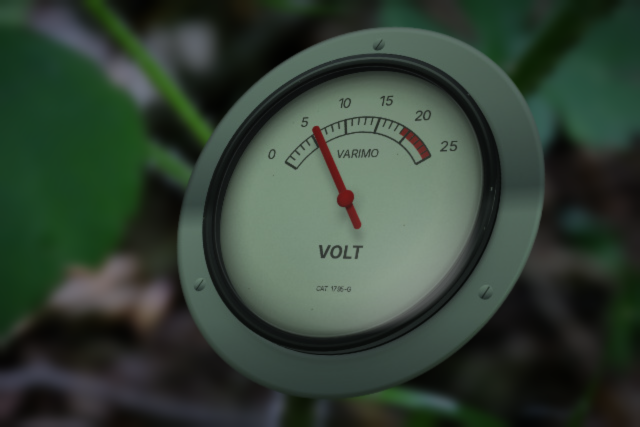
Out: V 6
